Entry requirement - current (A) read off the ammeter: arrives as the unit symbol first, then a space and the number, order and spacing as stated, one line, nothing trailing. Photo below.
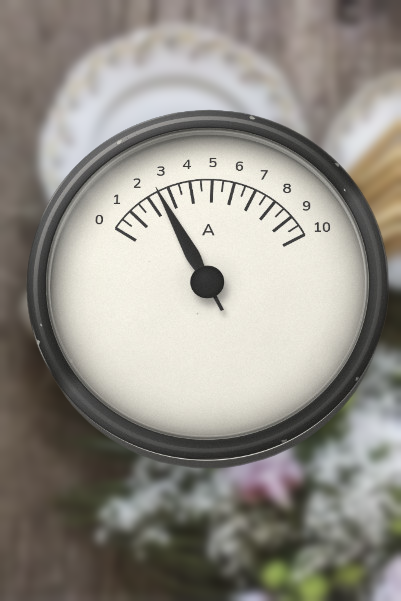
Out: A 2.5
